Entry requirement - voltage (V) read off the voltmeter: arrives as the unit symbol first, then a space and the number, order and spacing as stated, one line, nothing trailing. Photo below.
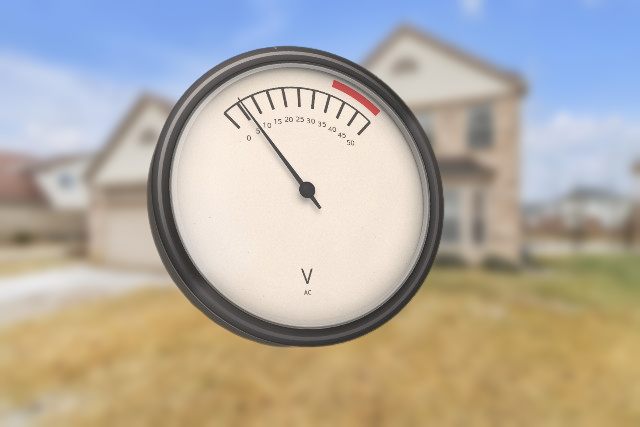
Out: V 5
